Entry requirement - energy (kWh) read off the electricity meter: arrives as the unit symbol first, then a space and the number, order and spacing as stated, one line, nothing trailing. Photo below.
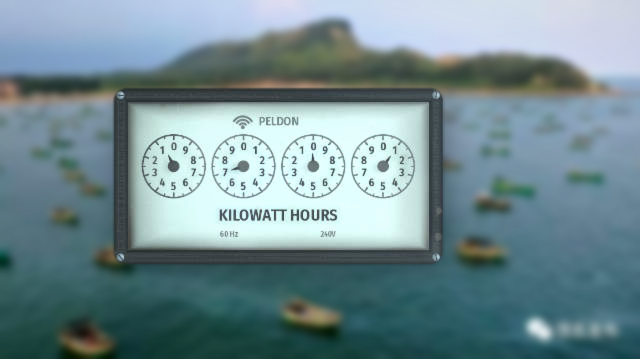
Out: kWh 701
